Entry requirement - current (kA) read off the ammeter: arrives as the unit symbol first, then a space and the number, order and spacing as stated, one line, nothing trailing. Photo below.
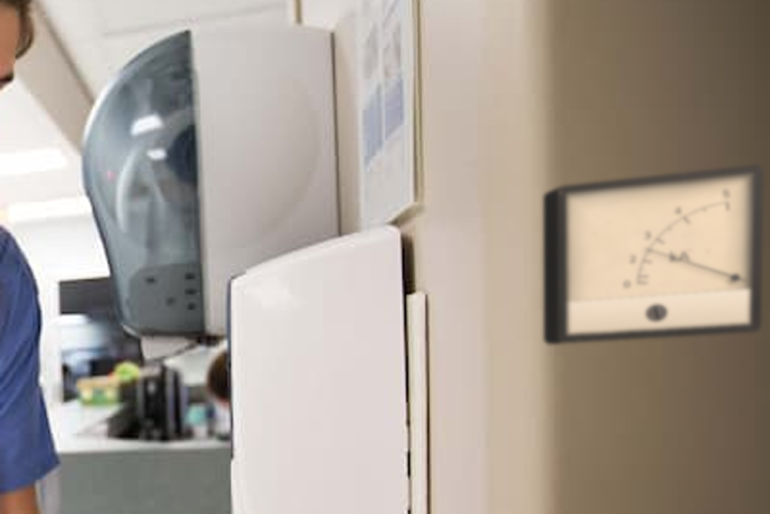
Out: kA 2.5
